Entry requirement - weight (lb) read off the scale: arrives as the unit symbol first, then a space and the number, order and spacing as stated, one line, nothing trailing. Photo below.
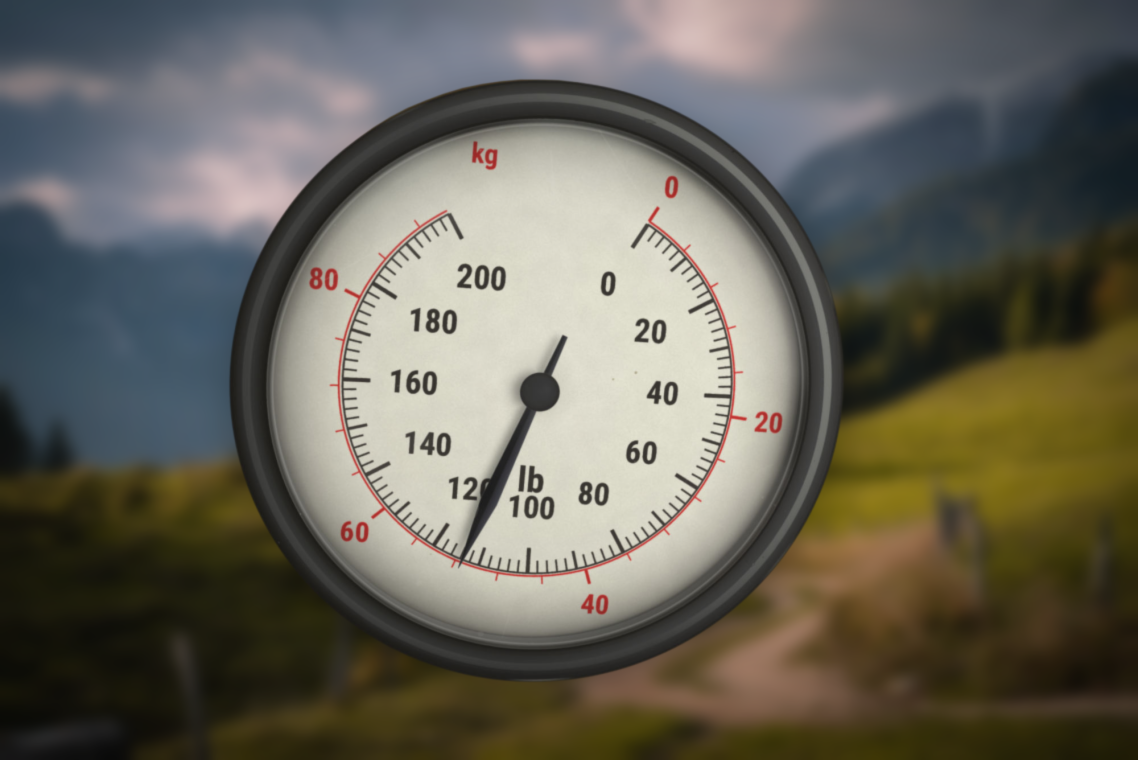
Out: lb 114
